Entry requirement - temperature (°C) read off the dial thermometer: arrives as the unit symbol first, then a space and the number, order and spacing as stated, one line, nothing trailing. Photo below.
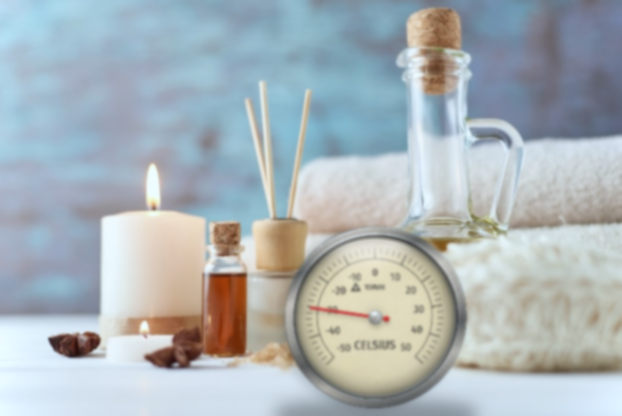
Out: °C -30
